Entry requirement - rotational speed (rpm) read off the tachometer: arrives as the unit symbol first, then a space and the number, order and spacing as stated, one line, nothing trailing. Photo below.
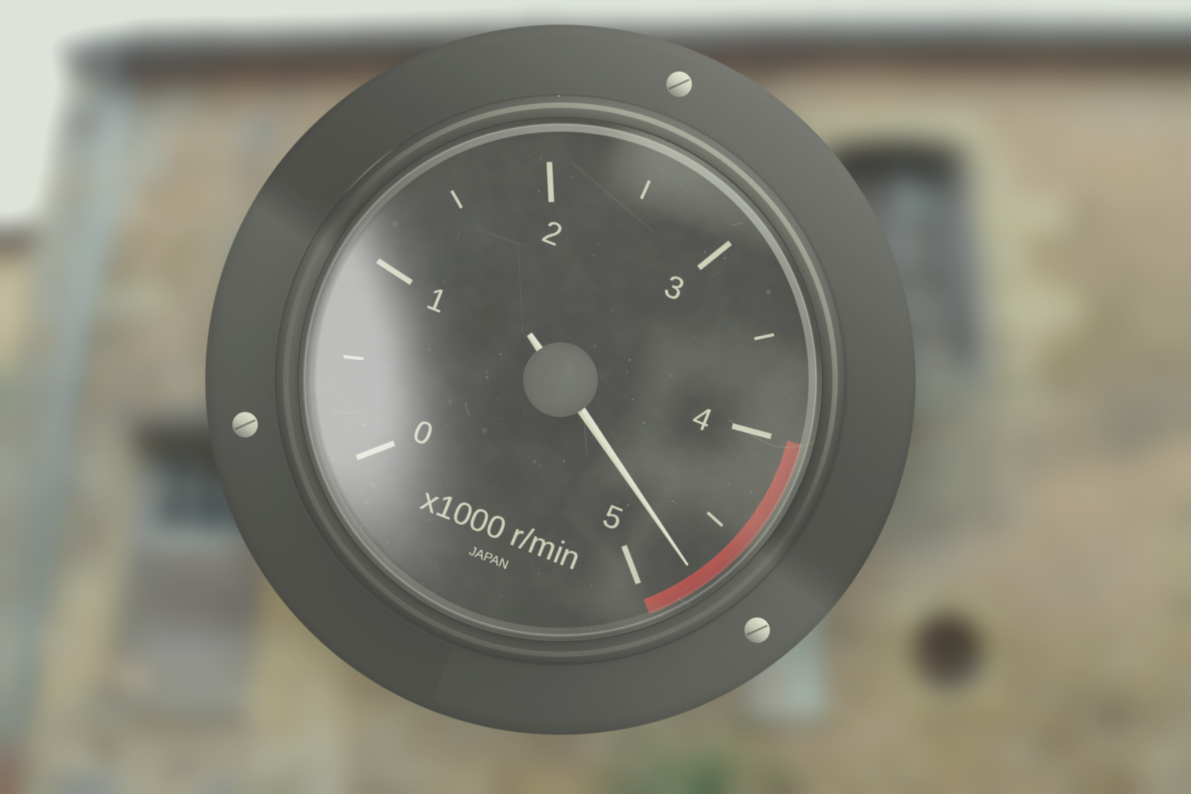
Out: rpm 4750
